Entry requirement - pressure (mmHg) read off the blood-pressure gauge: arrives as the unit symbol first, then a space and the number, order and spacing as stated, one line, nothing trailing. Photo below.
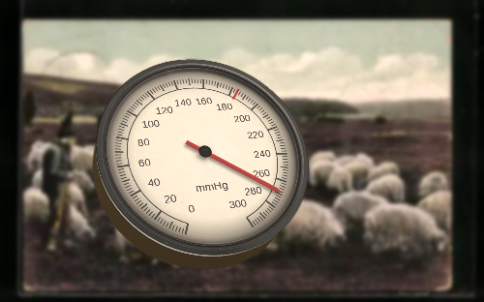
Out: mmHg 270
